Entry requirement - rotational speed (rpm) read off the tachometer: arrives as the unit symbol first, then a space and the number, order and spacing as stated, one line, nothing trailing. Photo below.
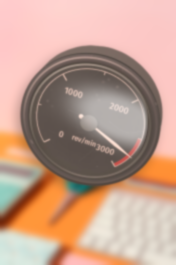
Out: rpm 2750
